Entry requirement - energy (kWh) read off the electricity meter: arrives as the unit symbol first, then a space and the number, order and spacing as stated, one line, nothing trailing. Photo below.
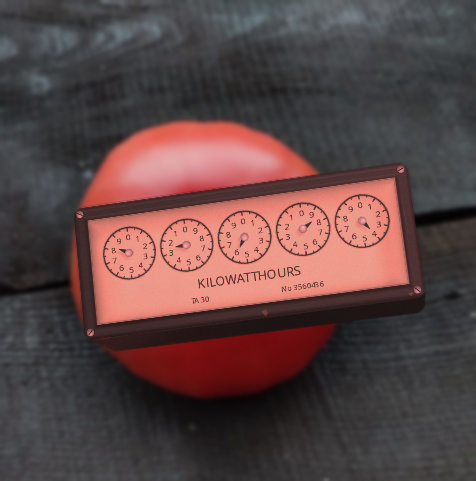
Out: kWh 82584
